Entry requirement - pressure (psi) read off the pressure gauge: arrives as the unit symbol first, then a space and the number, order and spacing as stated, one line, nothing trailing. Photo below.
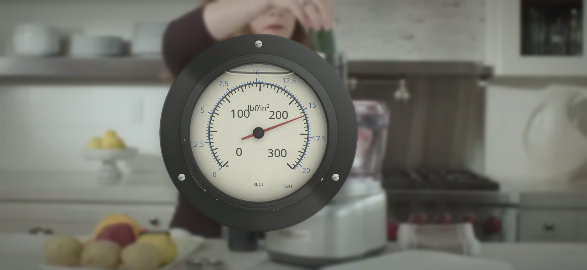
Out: psi 225
